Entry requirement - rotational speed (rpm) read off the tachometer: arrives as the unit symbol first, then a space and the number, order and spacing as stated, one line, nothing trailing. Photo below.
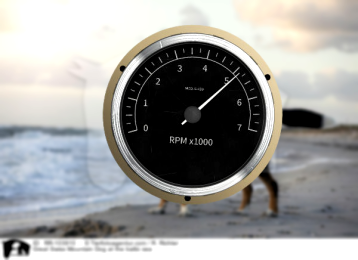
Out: rpm 5125
